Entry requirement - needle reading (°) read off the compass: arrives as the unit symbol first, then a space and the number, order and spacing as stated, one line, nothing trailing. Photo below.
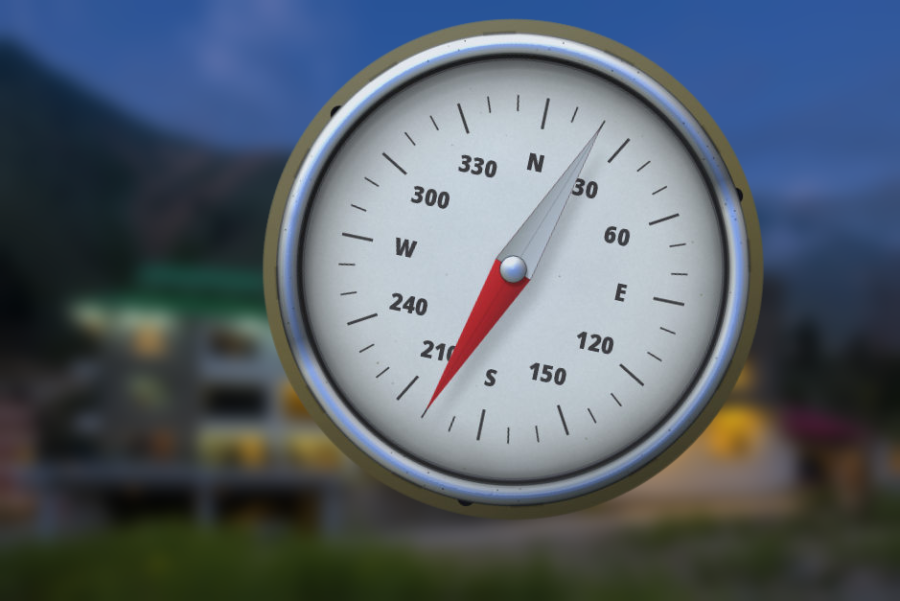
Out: ° 200
